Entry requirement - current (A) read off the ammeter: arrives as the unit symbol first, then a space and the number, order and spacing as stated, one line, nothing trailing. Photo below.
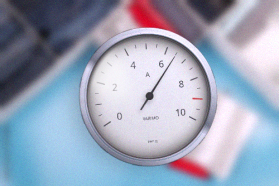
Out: A 6.5
